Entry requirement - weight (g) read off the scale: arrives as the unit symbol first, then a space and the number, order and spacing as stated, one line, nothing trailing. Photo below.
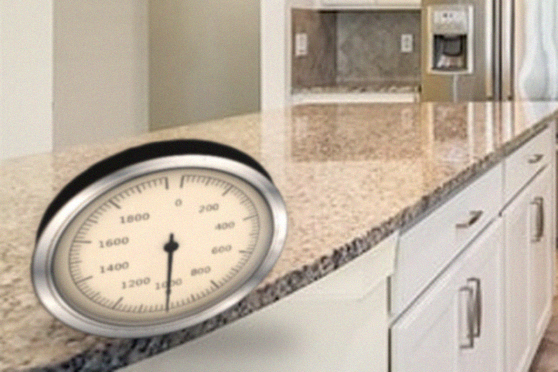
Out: g 1000
